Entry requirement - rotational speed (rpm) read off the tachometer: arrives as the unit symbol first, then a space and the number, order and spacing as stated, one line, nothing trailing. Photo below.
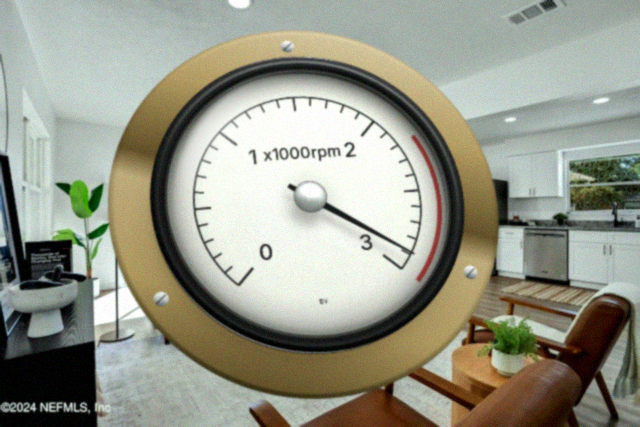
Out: rpm 2900
